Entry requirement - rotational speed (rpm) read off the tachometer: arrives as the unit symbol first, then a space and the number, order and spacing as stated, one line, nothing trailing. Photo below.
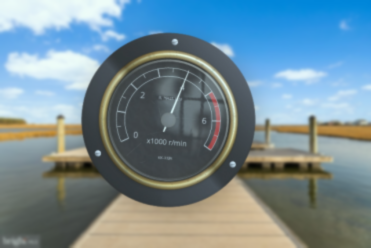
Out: rpm 4000
